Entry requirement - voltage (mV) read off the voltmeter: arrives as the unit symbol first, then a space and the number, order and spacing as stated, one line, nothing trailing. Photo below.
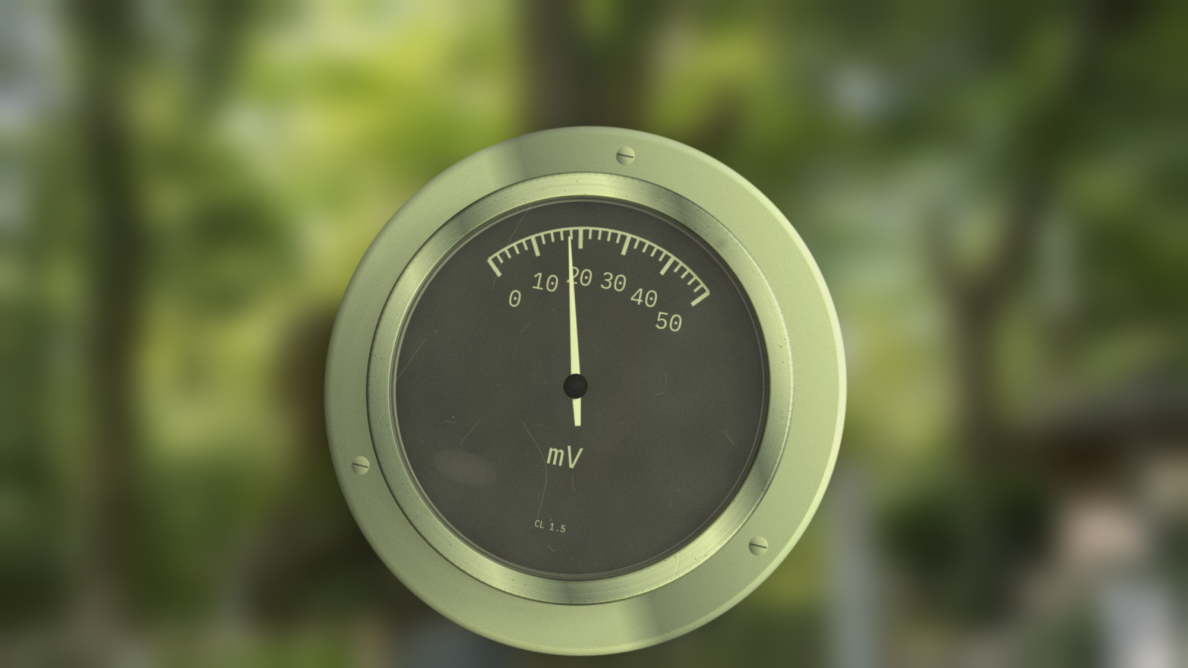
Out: mV 18
